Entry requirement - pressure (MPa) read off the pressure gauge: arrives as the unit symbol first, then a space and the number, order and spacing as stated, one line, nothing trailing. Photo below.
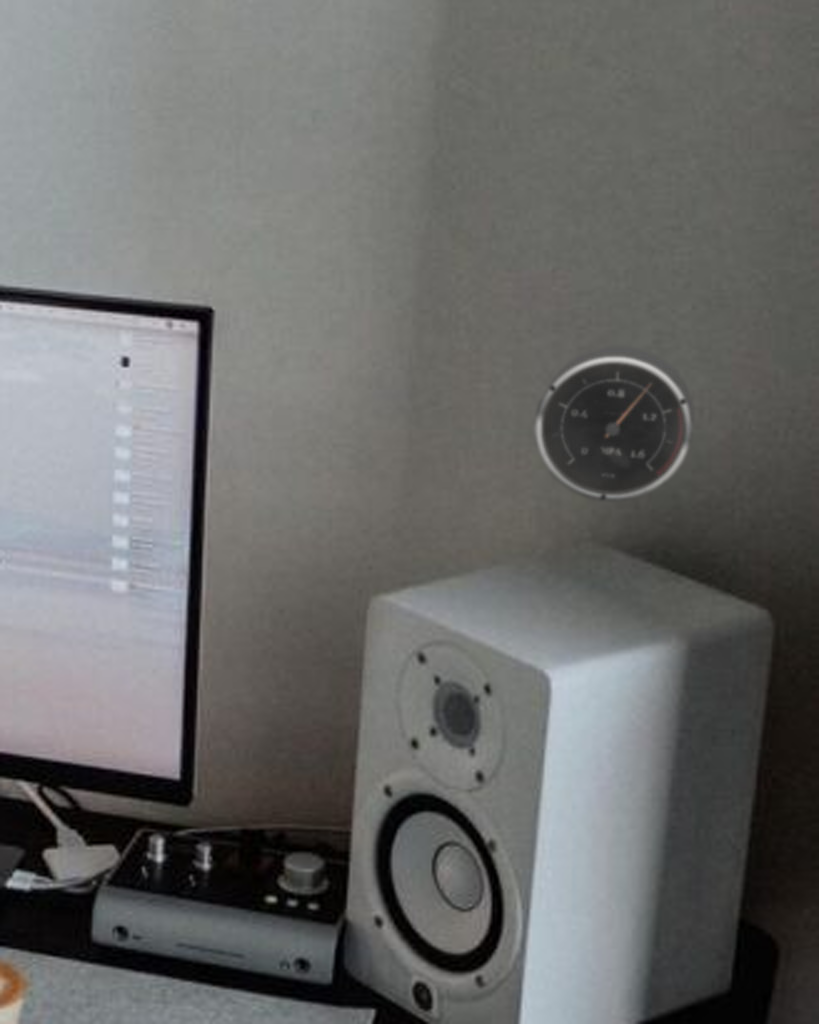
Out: MPa 1
